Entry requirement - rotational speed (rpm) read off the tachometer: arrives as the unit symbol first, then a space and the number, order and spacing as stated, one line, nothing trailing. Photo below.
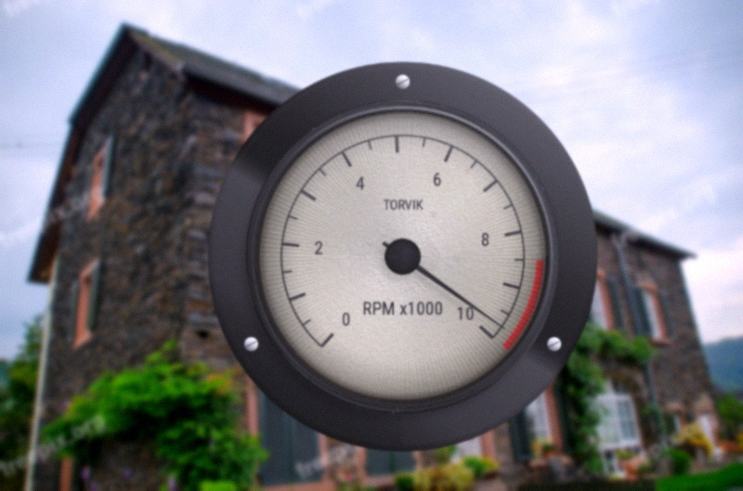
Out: rpm 9750
